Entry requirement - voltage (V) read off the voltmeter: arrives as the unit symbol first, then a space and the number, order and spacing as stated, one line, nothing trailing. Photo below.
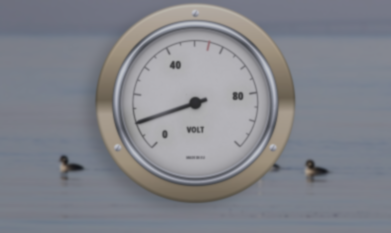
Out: V 10
